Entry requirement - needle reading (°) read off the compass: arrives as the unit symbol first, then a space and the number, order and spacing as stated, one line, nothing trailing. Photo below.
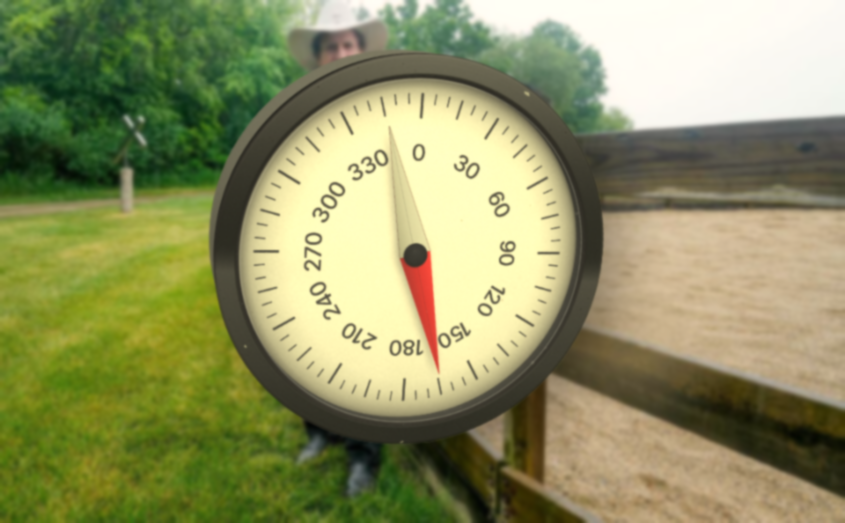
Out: ° 165
